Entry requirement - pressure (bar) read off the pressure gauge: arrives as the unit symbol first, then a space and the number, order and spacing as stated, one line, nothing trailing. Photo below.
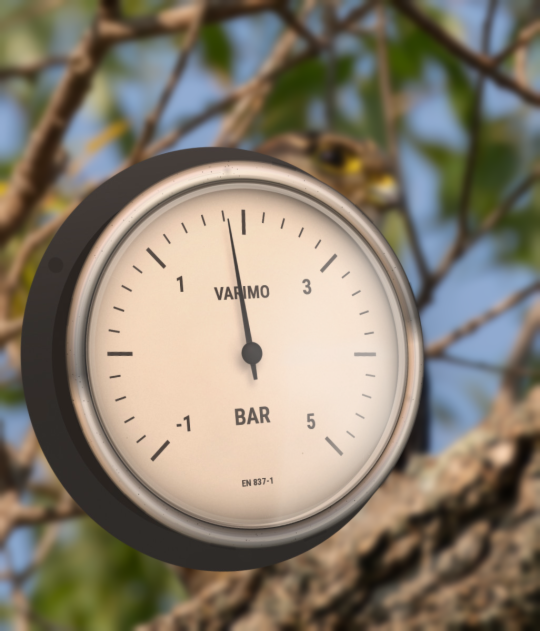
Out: bar 1.8
